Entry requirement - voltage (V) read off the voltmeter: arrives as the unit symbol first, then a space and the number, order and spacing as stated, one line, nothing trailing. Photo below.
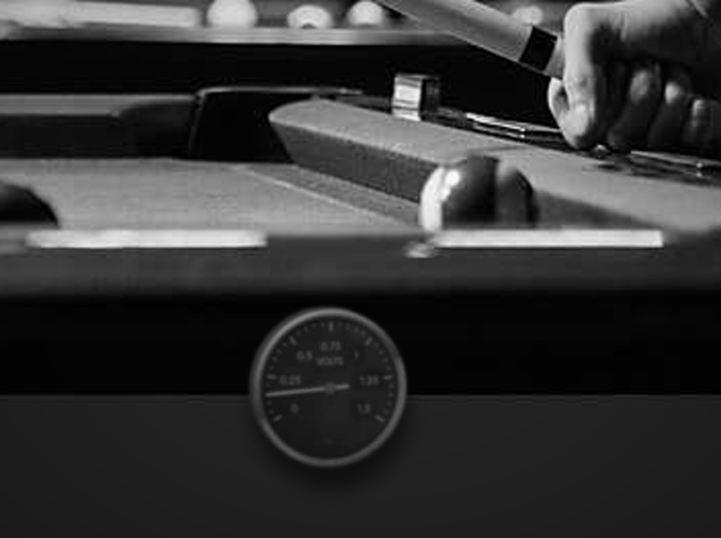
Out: V 0.15
